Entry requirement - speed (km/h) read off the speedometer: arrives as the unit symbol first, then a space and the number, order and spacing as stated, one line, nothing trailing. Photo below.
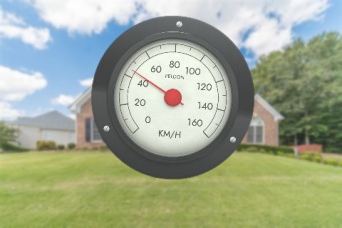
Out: km/h 45
